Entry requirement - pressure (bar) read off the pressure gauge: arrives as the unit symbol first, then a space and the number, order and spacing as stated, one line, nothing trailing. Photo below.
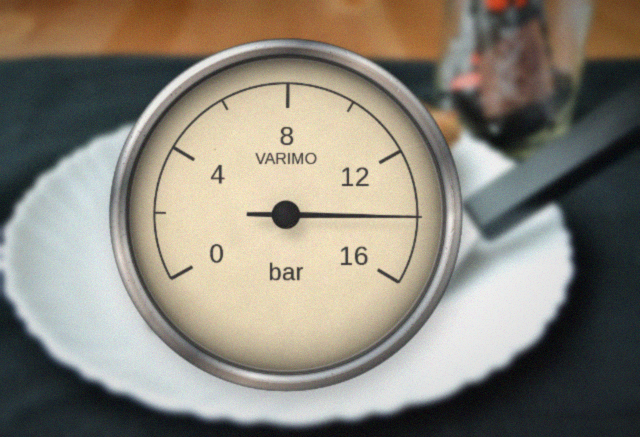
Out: bar 14
